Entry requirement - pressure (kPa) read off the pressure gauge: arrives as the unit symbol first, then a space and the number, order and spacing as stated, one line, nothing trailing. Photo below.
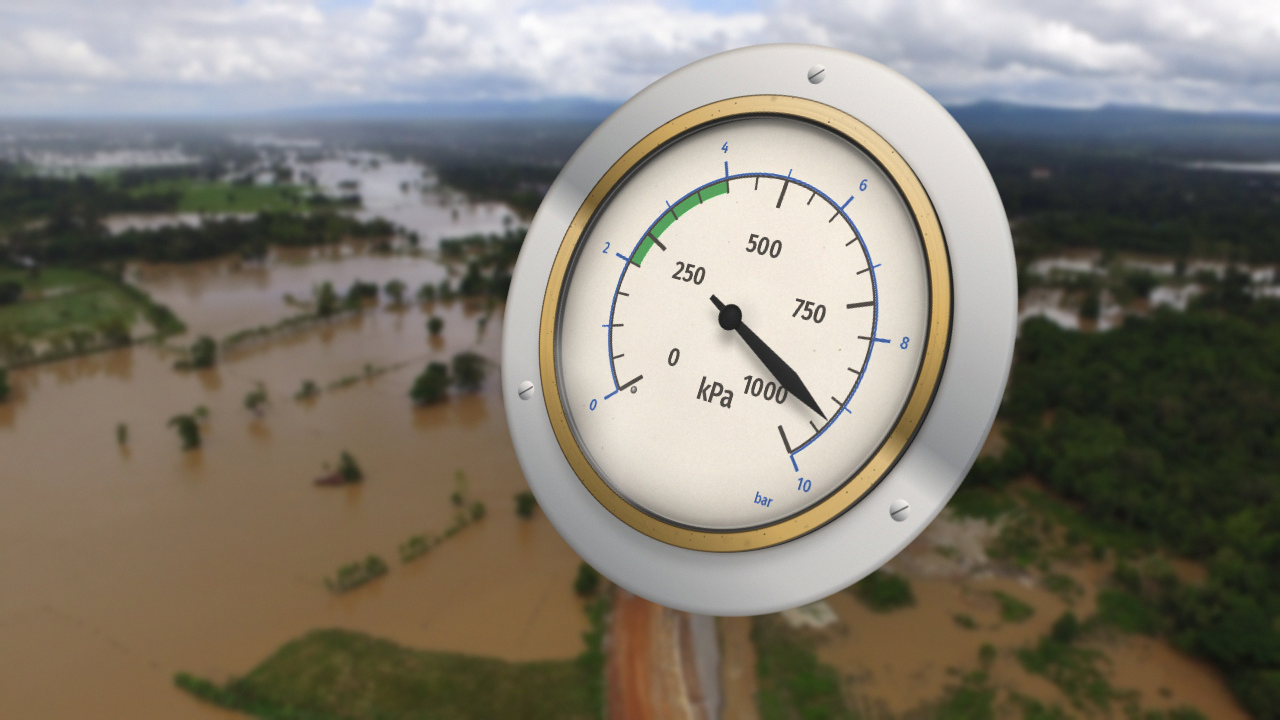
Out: kPa 925
